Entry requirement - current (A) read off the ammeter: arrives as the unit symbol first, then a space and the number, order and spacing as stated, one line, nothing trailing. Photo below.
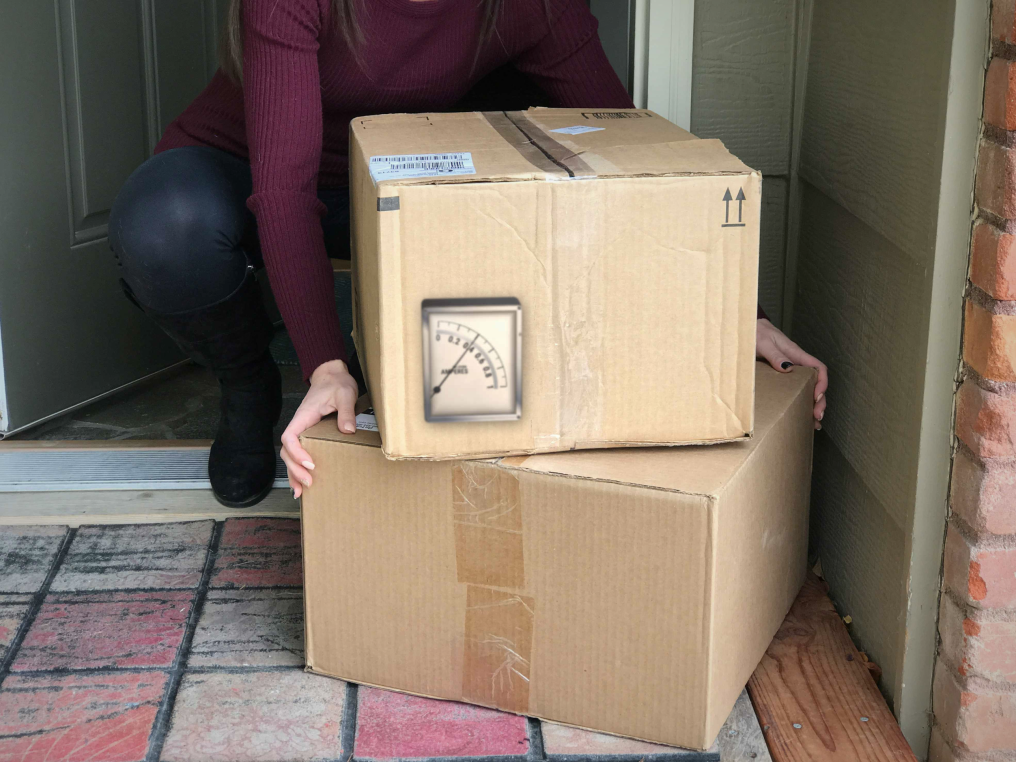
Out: A 0.4
